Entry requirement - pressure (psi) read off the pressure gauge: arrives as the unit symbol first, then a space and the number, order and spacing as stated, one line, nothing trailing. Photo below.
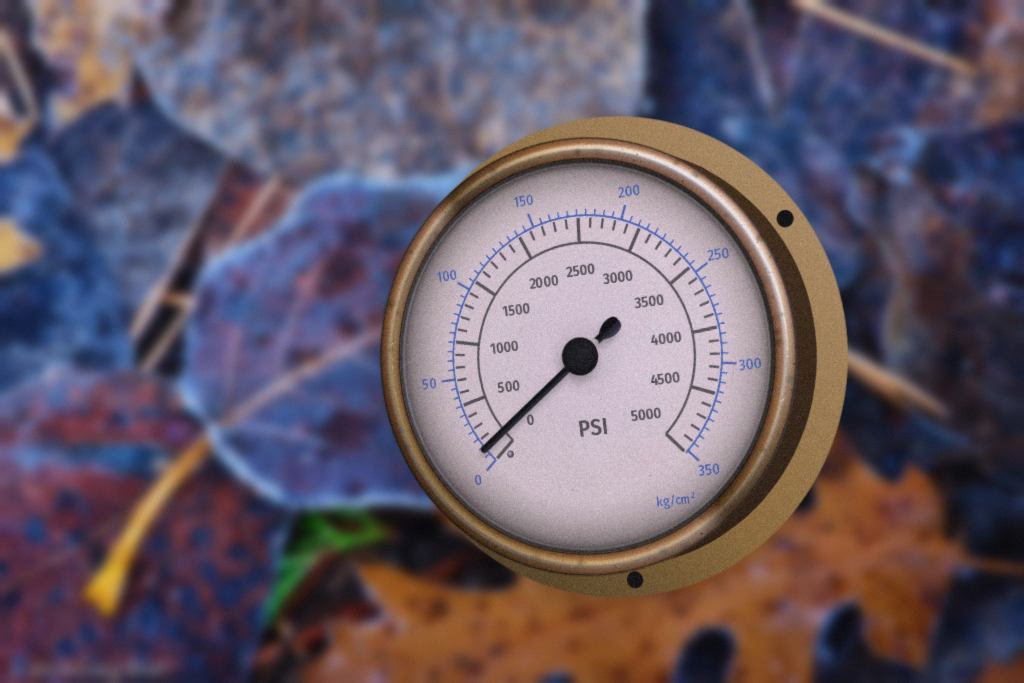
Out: psi 100
